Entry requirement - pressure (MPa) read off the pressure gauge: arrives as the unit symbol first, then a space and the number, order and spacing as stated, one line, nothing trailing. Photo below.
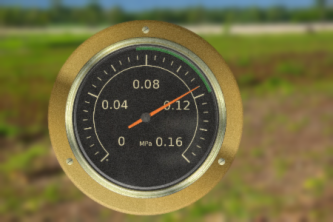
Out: MPa 0.115
